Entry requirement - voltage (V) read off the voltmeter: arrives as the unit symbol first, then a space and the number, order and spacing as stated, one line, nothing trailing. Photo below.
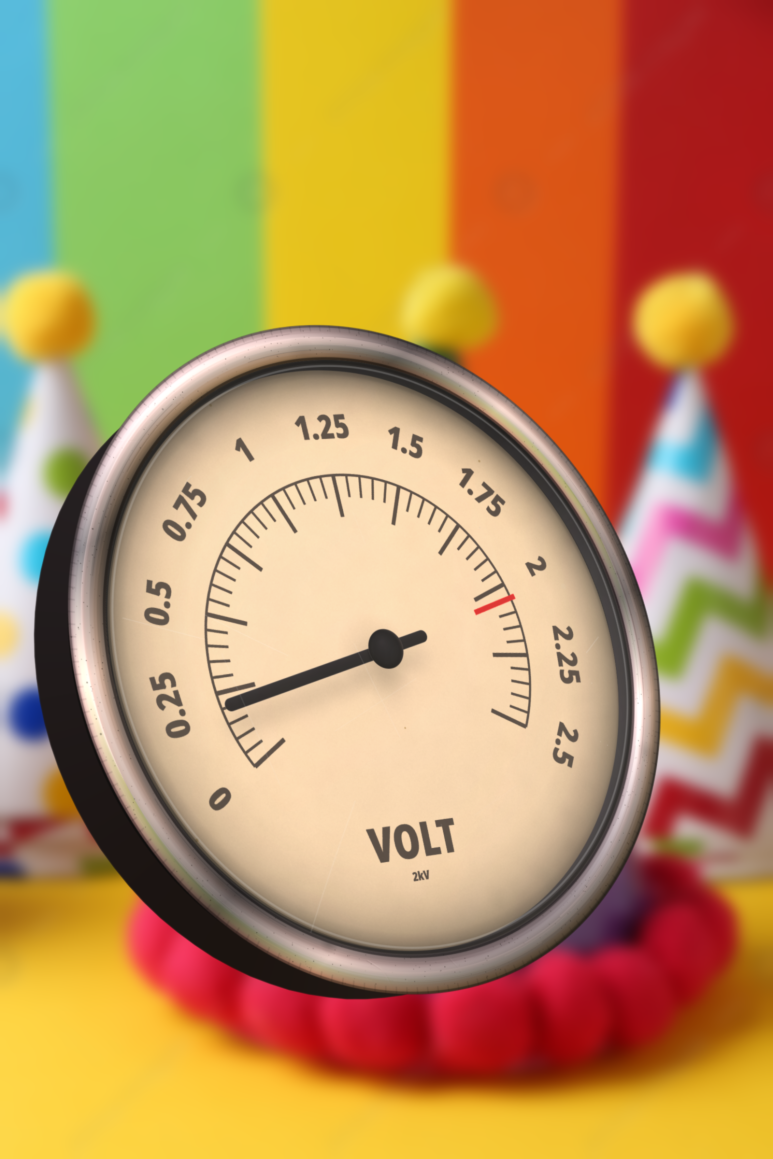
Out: V 0.2
